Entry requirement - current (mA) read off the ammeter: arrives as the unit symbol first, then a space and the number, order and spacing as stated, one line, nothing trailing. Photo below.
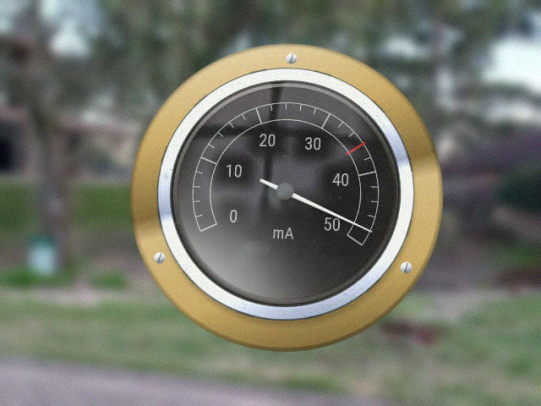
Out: mA 48
